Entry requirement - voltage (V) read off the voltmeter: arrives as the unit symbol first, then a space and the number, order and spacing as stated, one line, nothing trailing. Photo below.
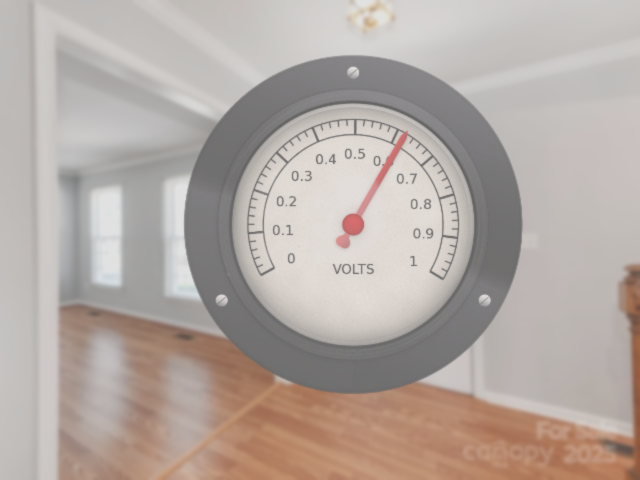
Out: V 0.62
